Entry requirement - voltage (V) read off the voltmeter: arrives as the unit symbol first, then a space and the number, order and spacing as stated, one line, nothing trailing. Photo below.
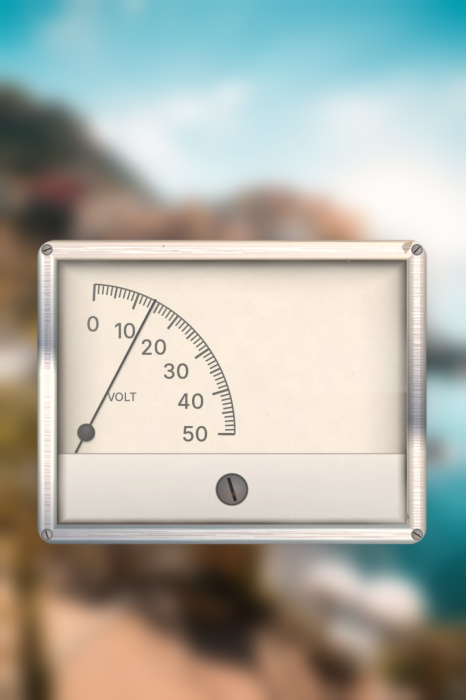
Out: V 14
